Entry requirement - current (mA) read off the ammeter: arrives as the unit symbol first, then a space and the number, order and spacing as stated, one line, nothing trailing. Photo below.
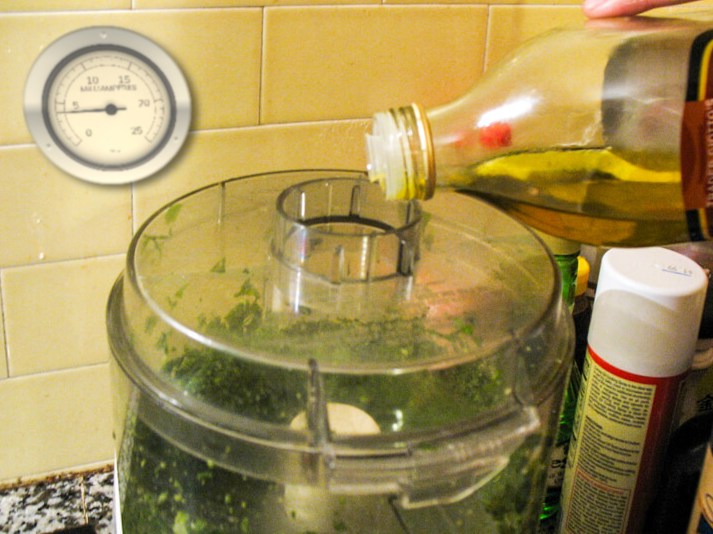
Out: mA 4
